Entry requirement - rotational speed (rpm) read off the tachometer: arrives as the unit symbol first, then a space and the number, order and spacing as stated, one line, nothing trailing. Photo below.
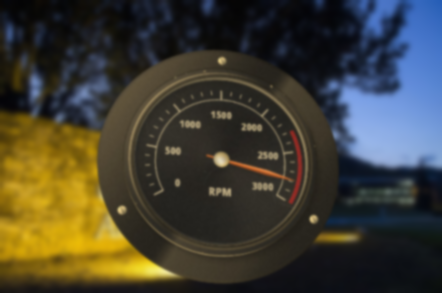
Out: rpm 2800
